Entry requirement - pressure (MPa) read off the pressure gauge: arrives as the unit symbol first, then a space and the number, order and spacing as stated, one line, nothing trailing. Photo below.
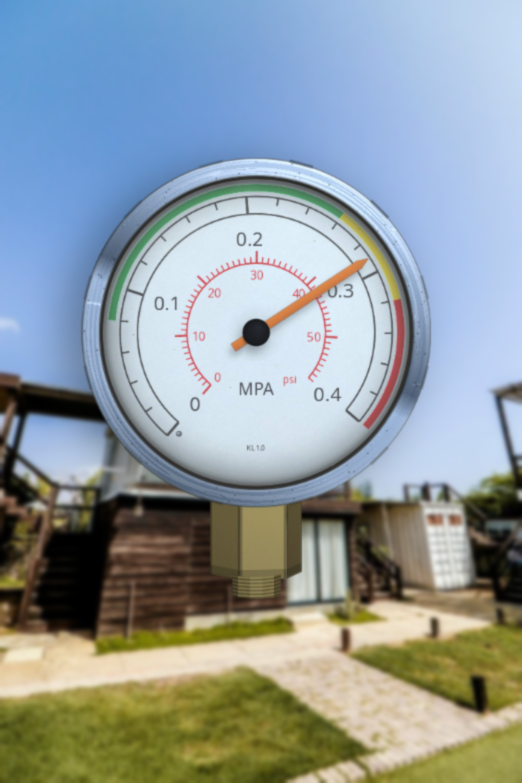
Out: MPa 0.29
